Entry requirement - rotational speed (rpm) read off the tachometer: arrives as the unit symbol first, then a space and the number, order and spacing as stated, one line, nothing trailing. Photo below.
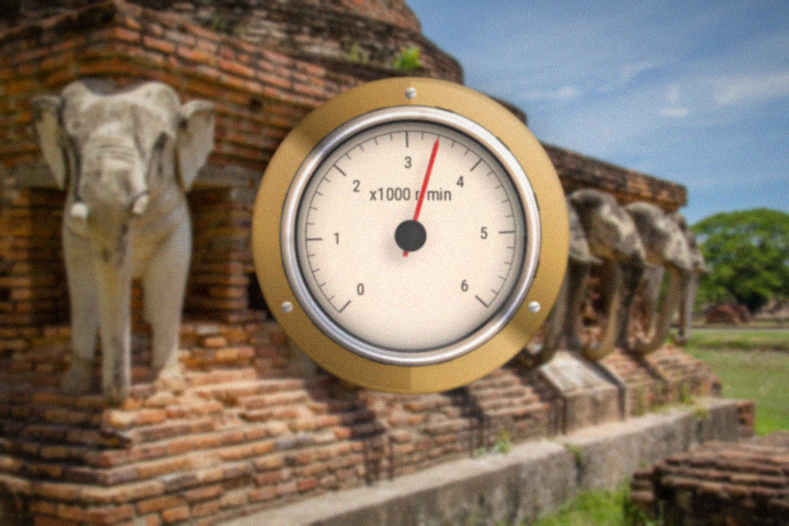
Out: rpm 3400
